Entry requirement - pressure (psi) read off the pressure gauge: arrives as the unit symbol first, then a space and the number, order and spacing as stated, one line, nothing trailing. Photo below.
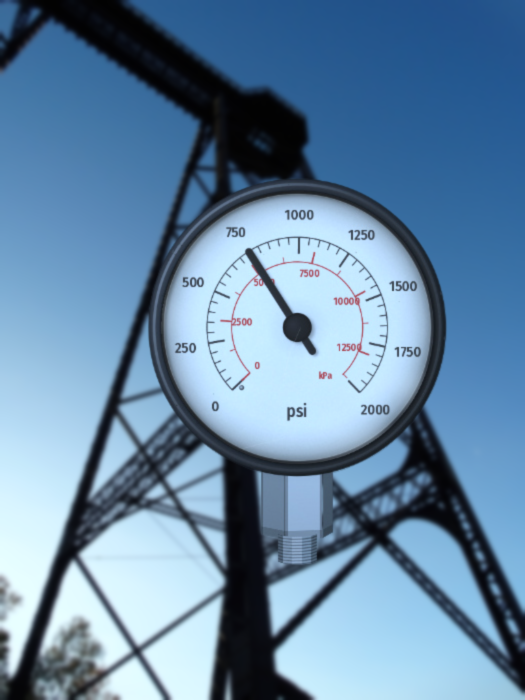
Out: psi 750
